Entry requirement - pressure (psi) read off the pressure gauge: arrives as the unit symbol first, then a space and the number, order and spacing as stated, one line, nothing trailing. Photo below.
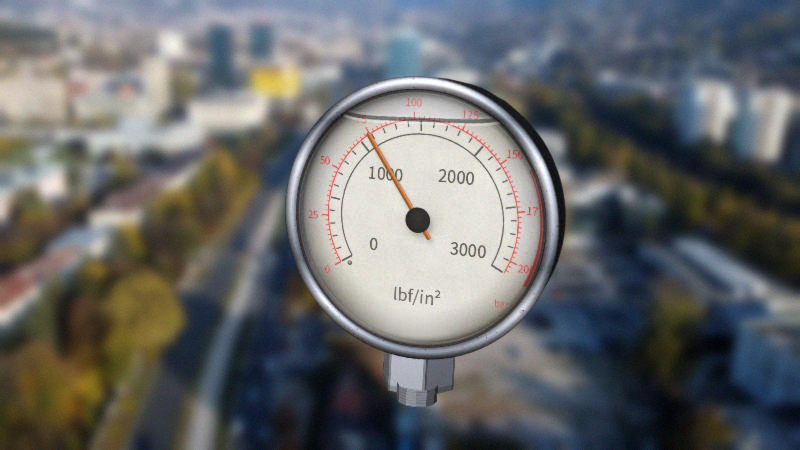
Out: psi 1100
